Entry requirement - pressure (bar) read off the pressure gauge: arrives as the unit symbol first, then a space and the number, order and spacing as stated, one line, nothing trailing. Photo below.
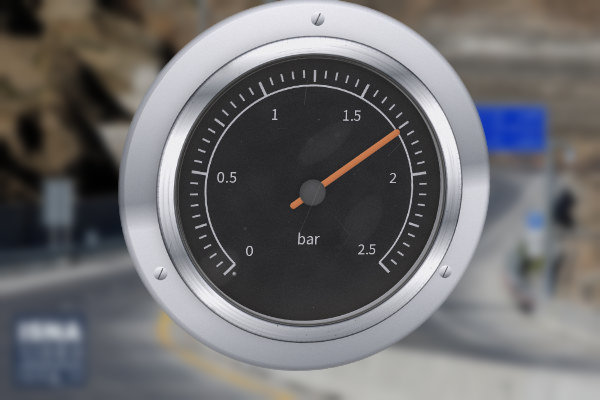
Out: bar 1.75
